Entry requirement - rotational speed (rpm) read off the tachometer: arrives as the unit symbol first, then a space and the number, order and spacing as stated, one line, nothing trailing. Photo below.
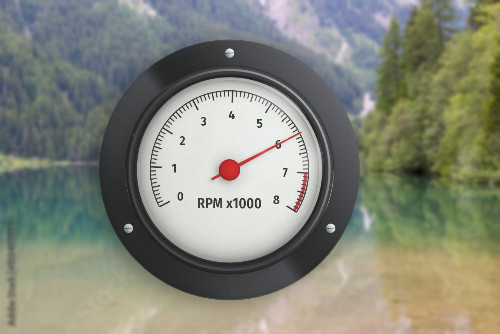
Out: rpm 6000
